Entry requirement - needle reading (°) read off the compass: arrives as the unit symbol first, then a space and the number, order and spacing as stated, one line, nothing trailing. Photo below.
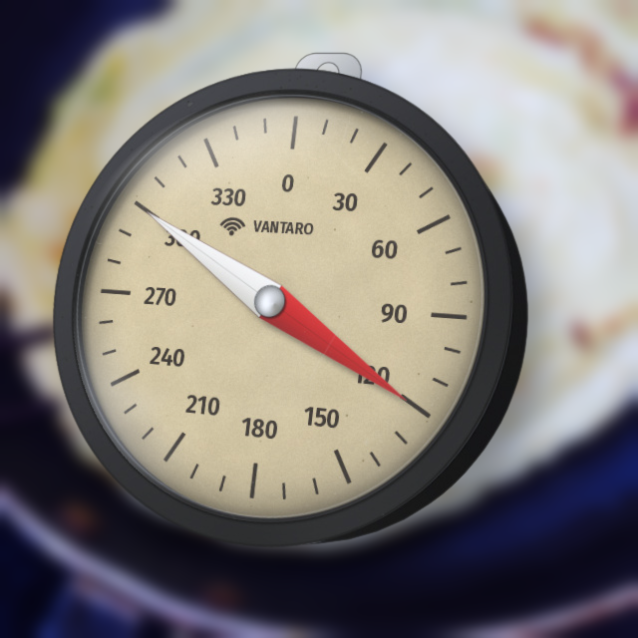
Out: ° 120
